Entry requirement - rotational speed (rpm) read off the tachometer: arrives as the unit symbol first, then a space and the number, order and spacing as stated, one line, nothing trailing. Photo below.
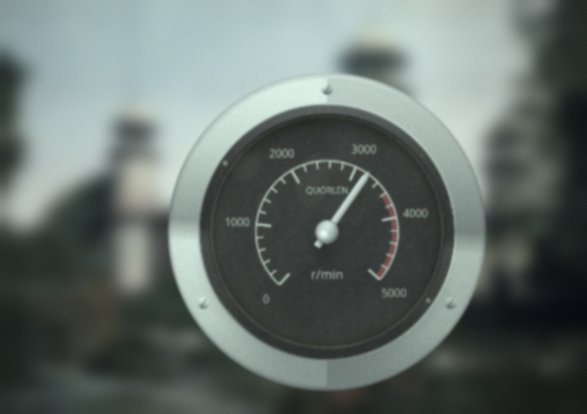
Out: rpm 3200
